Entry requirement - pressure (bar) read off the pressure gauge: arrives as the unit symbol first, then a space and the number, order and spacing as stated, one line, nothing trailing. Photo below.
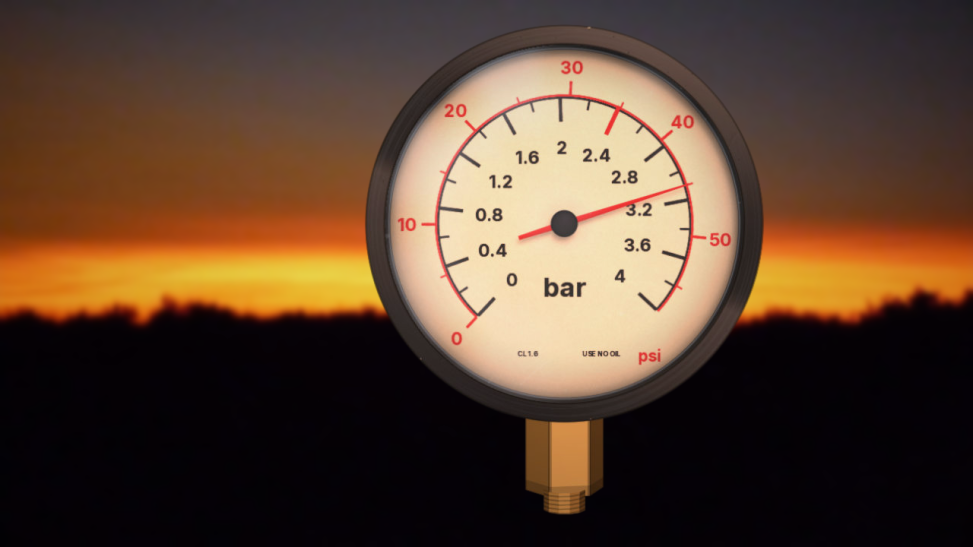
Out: bar 3.1
